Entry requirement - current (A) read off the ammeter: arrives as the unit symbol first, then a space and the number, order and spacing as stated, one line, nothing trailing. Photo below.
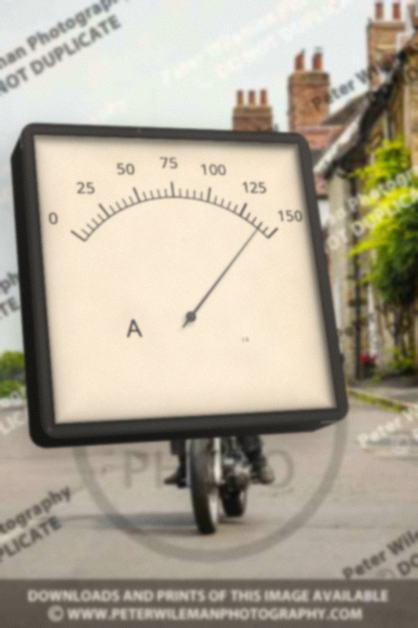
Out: A 140
